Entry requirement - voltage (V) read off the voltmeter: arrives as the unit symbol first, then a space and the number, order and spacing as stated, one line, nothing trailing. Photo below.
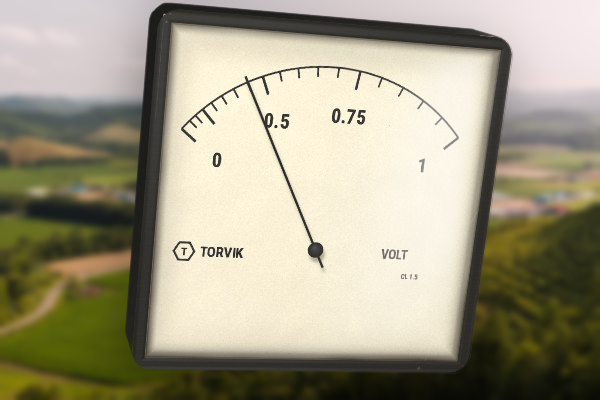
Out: V 0.45
